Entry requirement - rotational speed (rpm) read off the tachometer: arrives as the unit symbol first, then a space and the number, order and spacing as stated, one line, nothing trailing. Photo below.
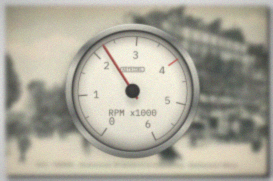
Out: rpm 2250
